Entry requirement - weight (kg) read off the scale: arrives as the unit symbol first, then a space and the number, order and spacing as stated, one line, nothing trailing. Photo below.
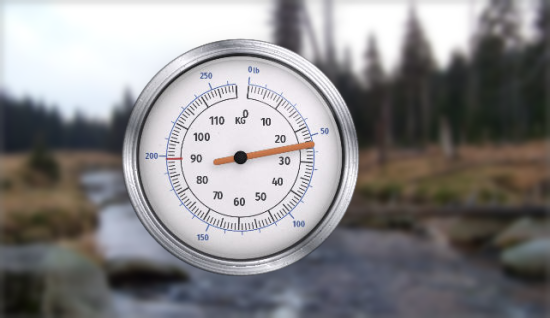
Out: kg 25
